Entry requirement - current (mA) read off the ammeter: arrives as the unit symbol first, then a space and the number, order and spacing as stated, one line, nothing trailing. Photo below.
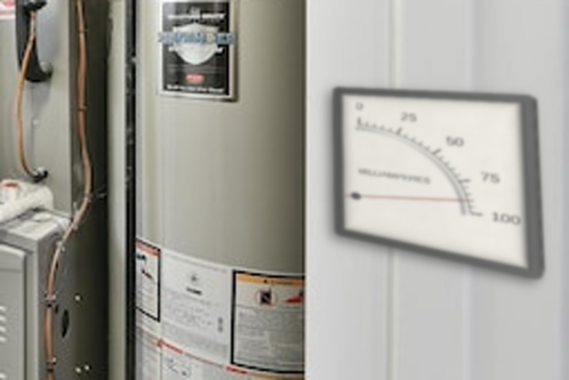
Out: mA 90
